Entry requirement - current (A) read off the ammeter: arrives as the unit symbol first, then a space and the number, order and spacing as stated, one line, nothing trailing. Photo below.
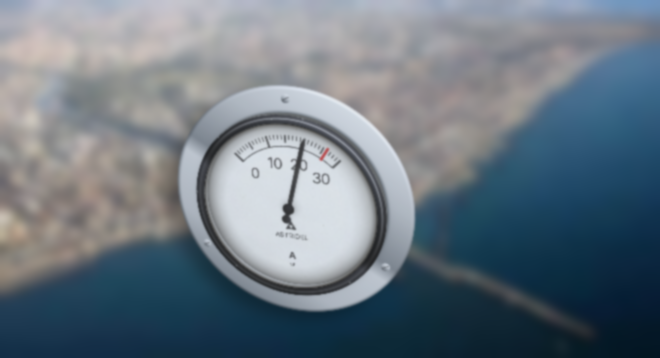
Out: A 20
